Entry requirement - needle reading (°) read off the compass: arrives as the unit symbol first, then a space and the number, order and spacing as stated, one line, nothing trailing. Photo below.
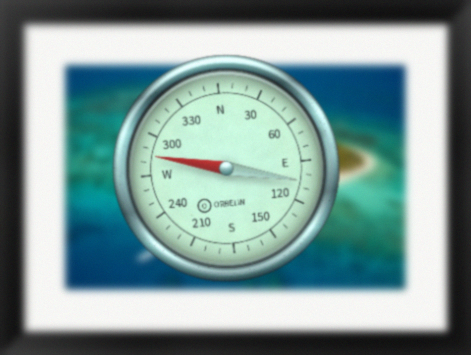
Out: ° 285
